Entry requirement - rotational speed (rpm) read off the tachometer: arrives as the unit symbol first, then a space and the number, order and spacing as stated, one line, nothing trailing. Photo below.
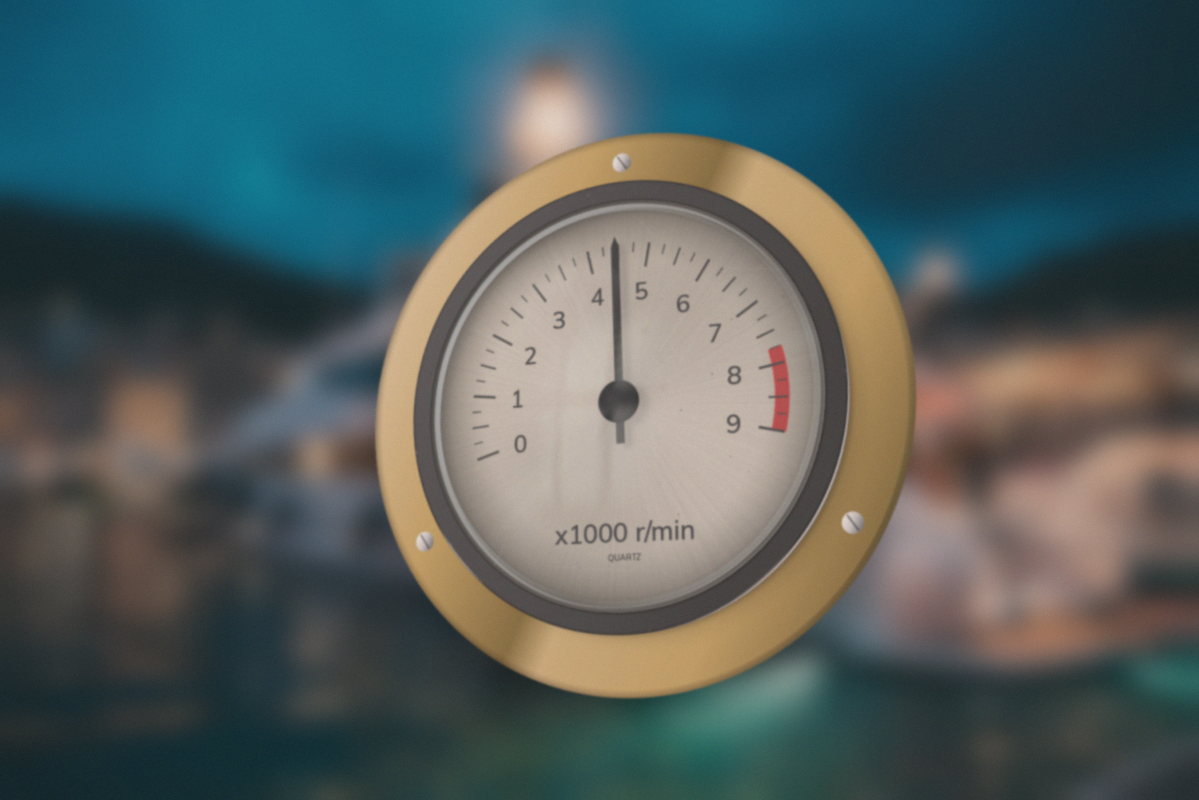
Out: rpm 4500
